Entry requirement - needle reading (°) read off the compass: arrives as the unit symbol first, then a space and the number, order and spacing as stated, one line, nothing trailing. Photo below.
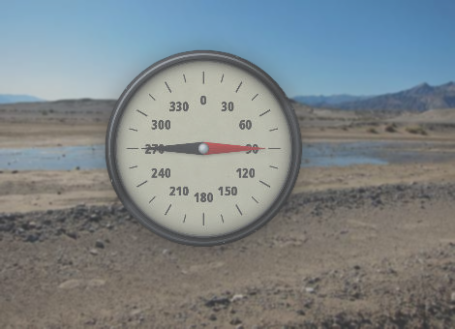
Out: ° 90
